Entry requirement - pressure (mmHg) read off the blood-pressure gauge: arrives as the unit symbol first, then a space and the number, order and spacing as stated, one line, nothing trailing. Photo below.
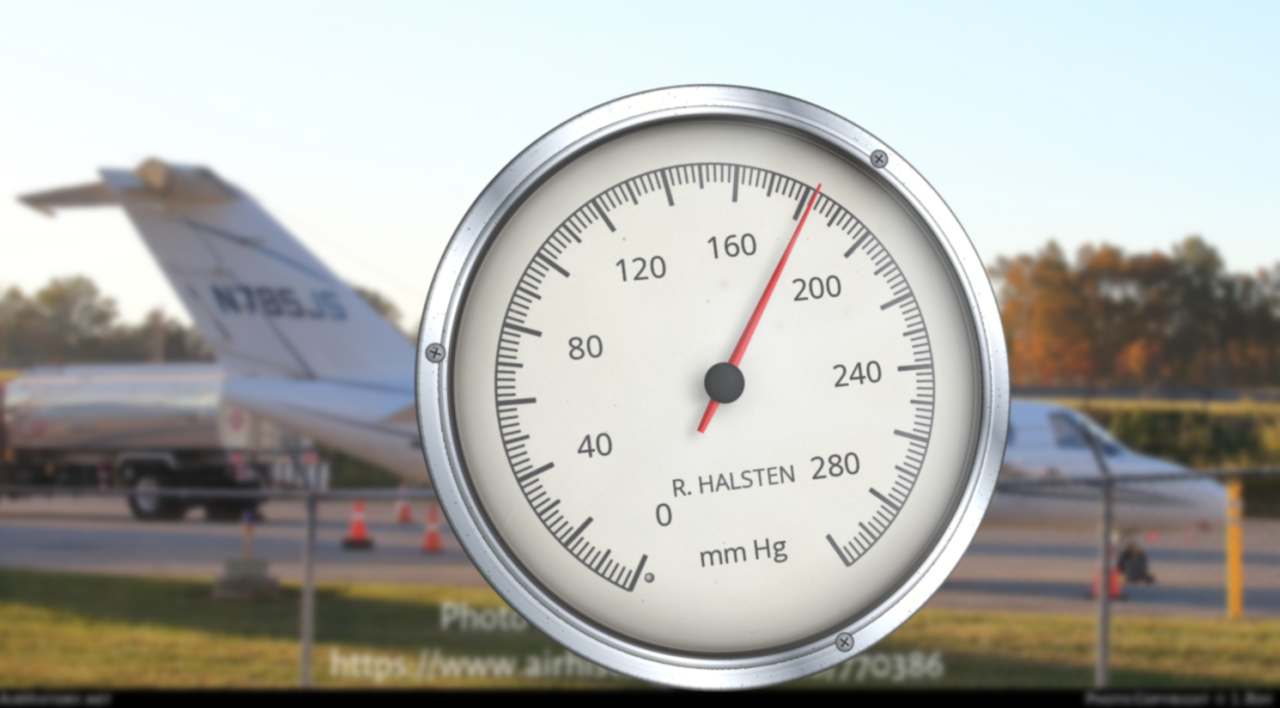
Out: mmHg 182
